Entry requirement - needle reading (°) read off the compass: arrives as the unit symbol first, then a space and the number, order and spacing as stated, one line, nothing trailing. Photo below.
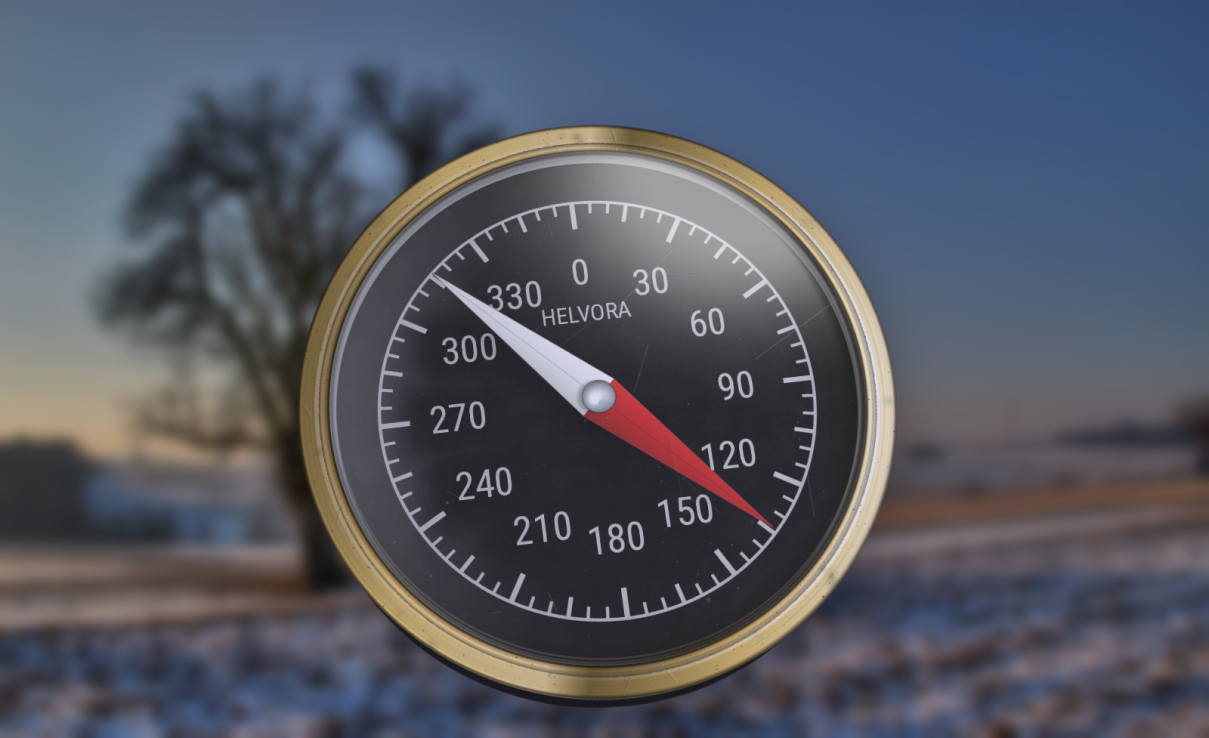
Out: ° 135
